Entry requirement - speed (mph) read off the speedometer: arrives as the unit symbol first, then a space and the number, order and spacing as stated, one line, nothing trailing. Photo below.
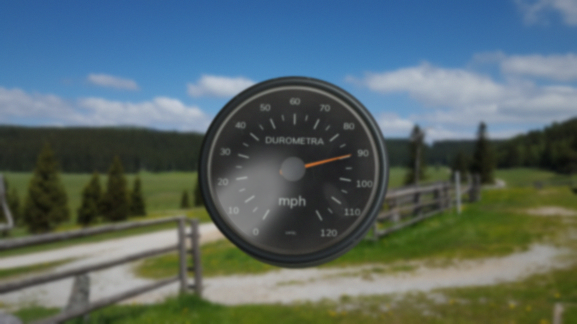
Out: mph 90
